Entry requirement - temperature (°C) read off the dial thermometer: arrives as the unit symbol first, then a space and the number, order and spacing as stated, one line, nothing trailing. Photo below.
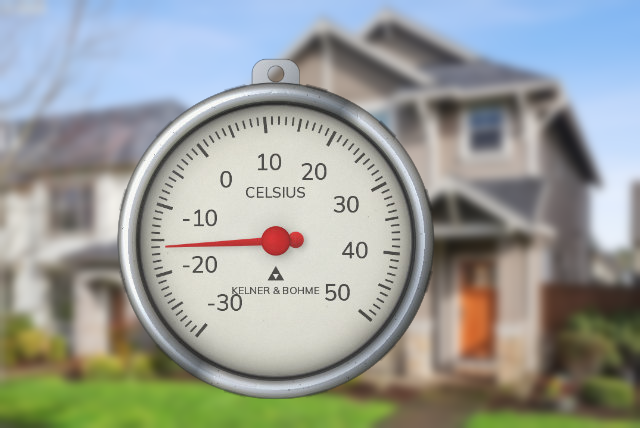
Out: °C -16
